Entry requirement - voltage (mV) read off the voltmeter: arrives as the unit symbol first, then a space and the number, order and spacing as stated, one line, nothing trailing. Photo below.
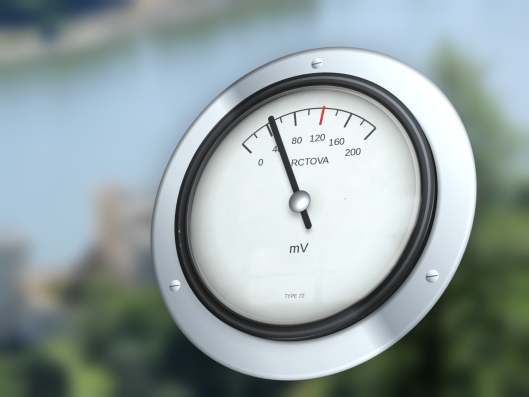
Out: mV 50
